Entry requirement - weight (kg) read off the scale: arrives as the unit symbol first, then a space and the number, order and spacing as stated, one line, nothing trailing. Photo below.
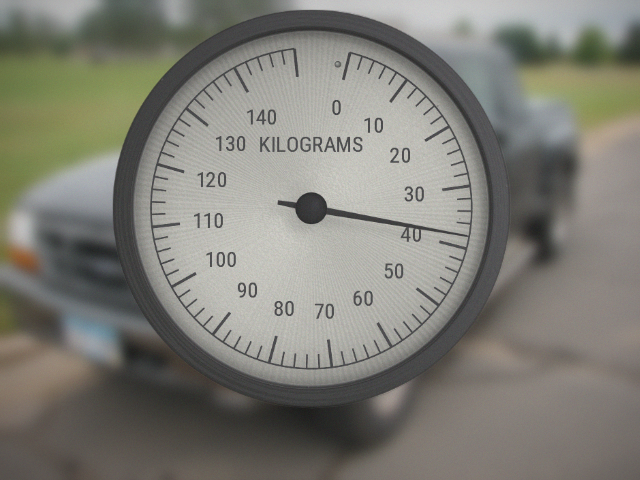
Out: kg 38
